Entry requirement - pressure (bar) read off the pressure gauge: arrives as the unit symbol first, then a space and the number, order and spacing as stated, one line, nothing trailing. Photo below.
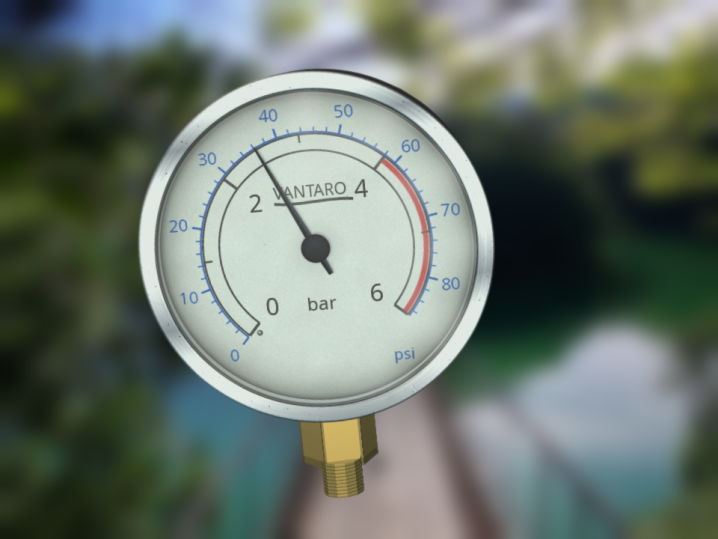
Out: bar 2.5
